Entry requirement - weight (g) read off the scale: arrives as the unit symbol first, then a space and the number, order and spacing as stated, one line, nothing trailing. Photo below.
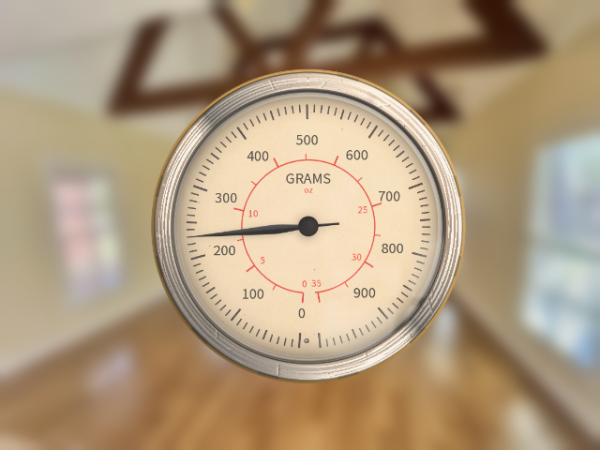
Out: g 230
